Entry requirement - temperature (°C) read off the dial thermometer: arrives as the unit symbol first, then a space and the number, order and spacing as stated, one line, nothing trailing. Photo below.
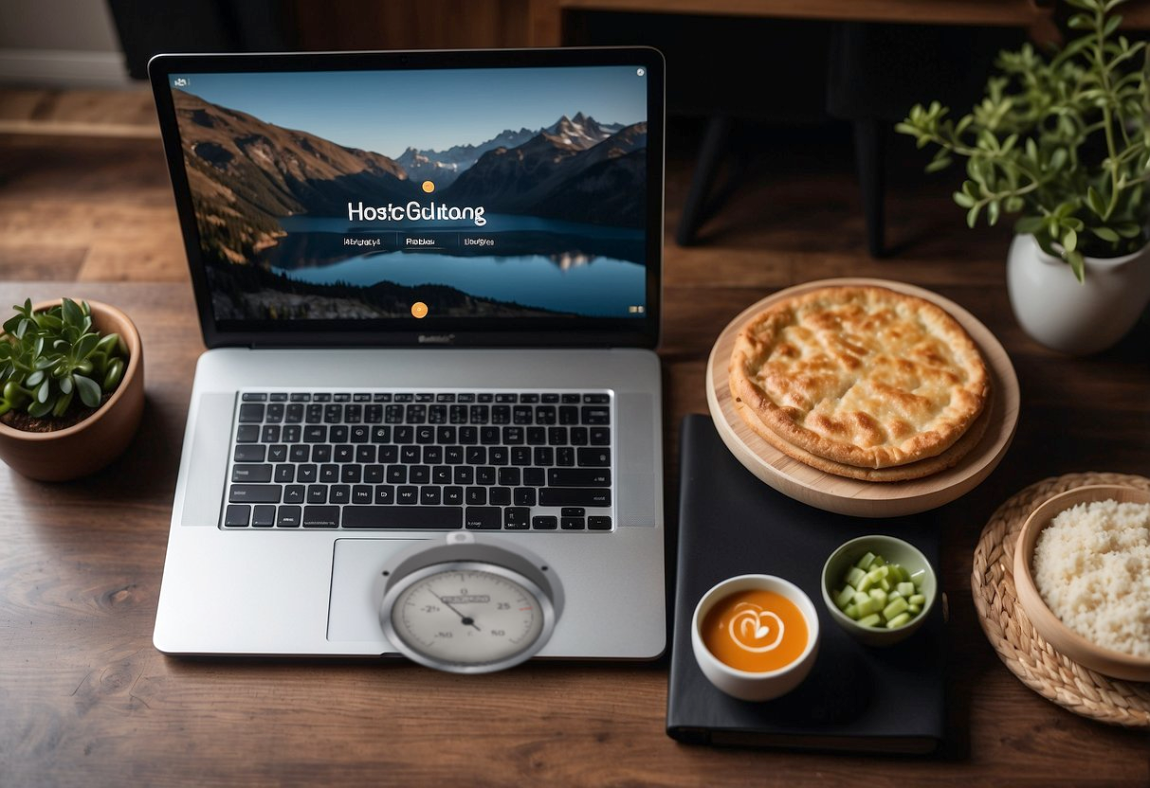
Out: °C -12.5
